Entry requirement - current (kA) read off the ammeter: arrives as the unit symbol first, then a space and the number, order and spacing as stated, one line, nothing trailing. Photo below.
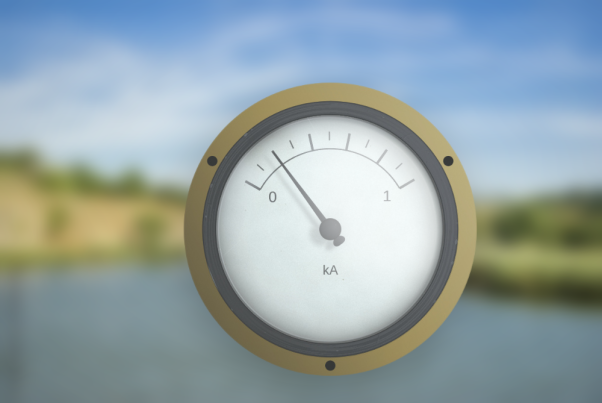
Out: kA 0.2
